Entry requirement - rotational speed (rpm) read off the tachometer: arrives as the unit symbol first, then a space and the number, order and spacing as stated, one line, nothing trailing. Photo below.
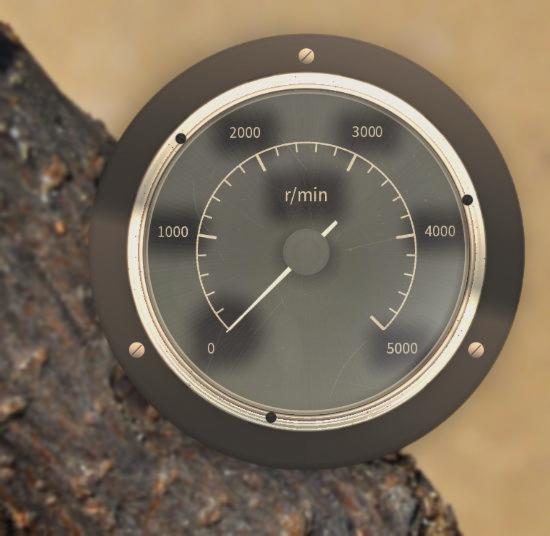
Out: rpm 0
